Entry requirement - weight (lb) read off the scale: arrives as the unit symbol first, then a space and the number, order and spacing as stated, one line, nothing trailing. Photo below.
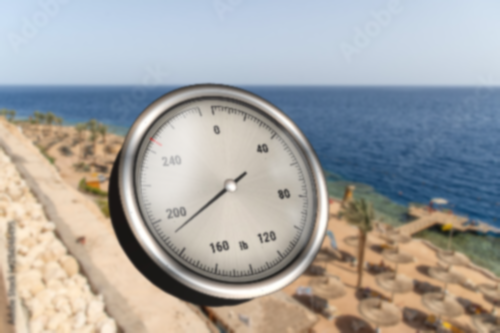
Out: lb 190
